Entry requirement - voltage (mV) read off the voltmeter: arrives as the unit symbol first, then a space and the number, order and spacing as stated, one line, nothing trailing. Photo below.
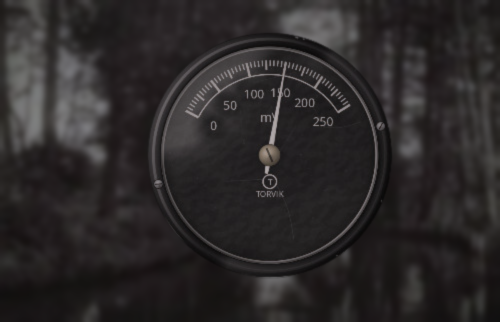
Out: mV 150
